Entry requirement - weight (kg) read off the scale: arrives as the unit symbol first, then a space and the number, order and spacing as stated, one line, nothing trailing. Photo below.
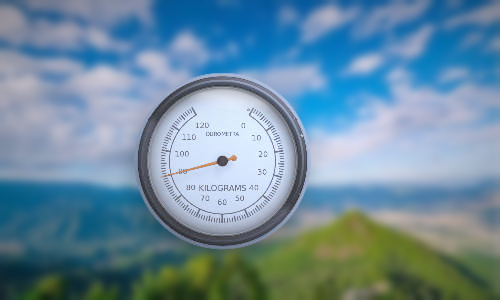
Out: kg 90
